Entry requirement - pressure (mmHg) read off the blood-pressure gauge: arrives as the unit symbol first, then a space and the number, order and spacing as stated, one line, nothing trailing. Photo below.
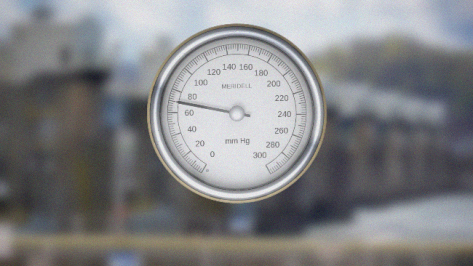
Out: mmHg 70
